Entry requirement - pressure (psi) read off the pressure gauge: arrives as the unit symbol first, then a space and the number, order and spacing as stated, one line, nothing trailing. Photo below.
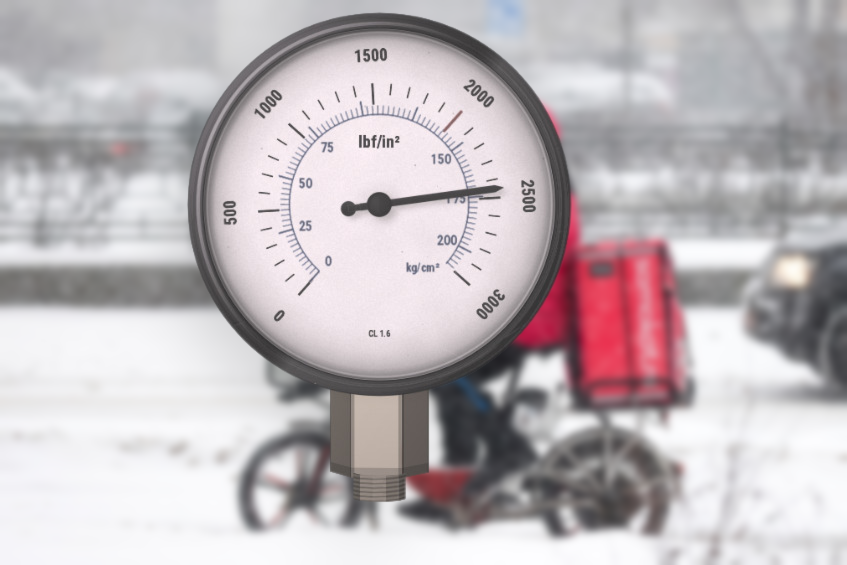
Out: psi 2450
